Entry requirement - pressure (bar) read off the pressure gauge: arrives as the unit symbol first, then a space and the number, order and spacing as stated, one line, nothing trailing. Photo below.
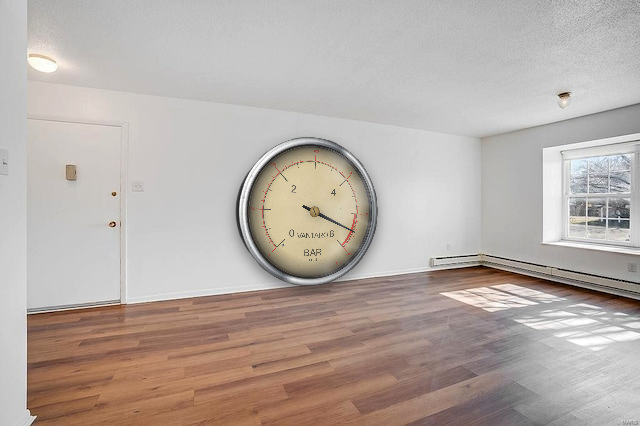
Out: bar 5.5
